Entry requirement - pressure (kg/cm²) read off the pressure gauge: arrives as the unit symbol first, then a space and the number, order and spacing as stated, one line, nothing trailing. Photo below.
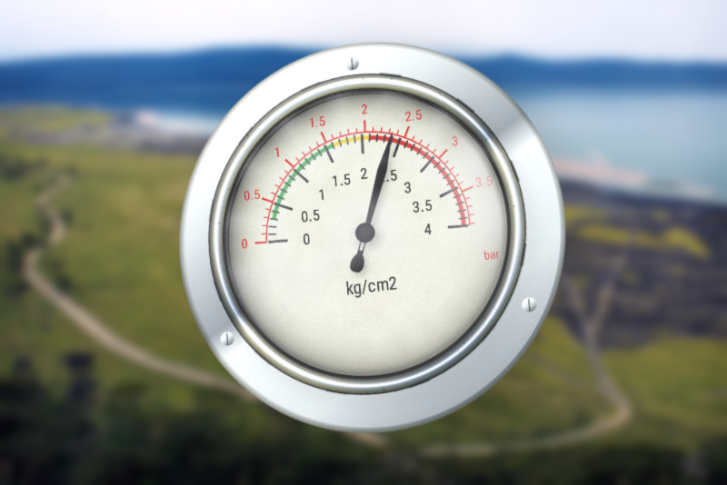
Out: kg/cm² 2.4
